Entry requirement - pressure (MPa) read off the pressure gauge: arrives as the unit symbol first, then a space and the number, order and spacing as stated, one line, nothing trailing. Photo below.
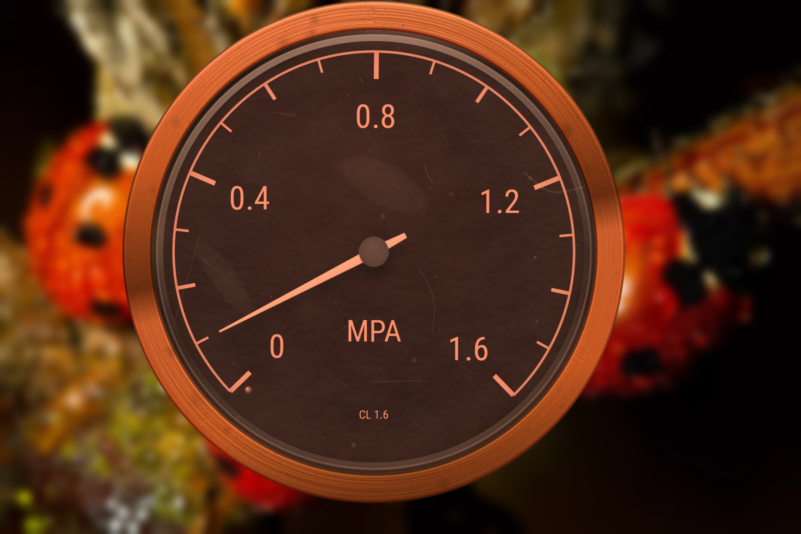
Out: MPa 0.1
